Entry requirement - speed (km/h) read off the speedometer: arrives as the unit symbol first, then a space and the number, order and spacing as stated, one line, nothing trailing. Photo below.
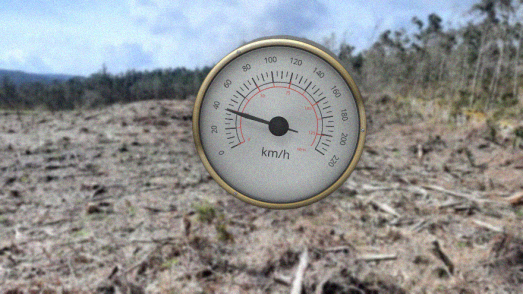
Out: km/h 40
